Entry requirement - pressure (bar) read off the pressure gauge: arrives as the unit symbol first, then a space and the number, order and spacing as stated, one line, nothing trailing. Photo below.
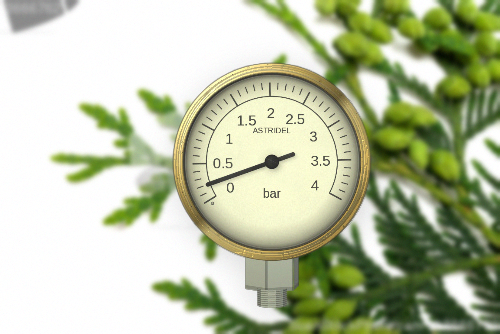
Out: bar 0.2
